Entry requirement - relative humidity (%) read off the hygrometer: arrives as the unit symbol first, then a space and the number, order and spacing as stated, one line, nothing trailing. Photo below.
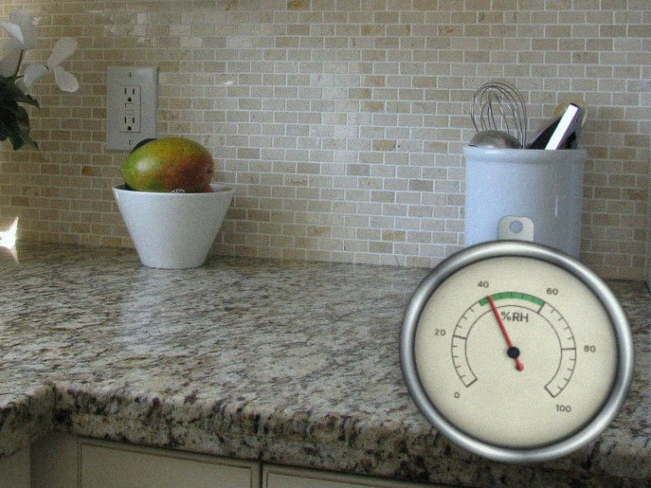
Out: % 40
